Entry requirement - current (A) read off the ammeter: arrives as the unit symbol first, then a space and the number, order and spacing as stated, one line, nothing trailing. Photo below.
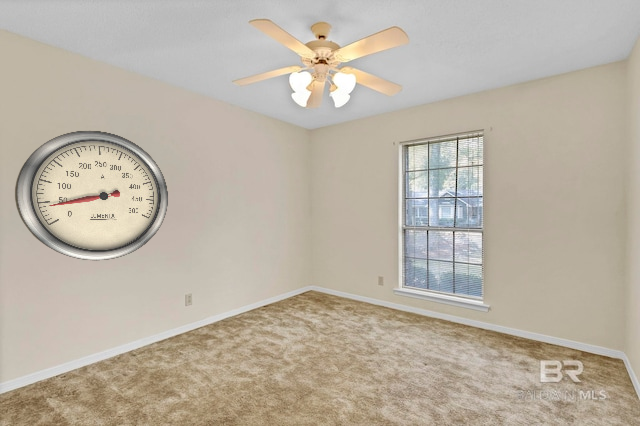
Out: A 40
